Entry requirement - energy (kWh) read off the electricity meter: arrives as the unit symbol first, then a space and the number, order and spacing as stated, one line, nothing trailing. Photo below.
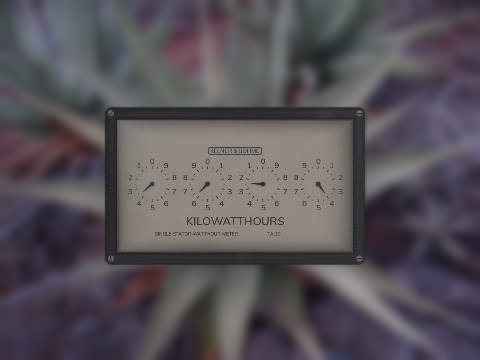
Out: kWh 3624
